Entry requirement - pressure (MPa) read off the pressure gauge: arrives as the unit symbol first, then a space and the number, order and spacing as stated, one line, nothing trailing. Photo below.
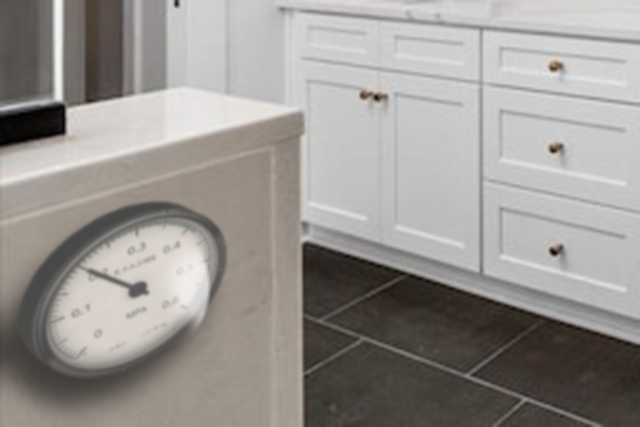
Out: MPa 0.2
